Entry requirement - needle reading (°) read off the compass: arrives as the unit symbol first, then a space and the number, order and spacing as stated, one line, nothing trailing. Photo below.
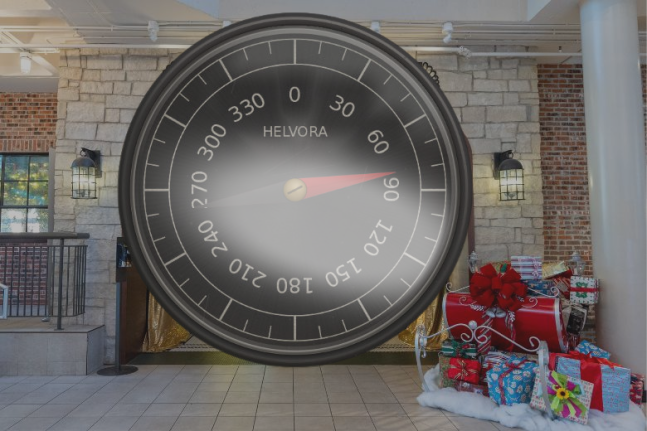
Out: ° 80
